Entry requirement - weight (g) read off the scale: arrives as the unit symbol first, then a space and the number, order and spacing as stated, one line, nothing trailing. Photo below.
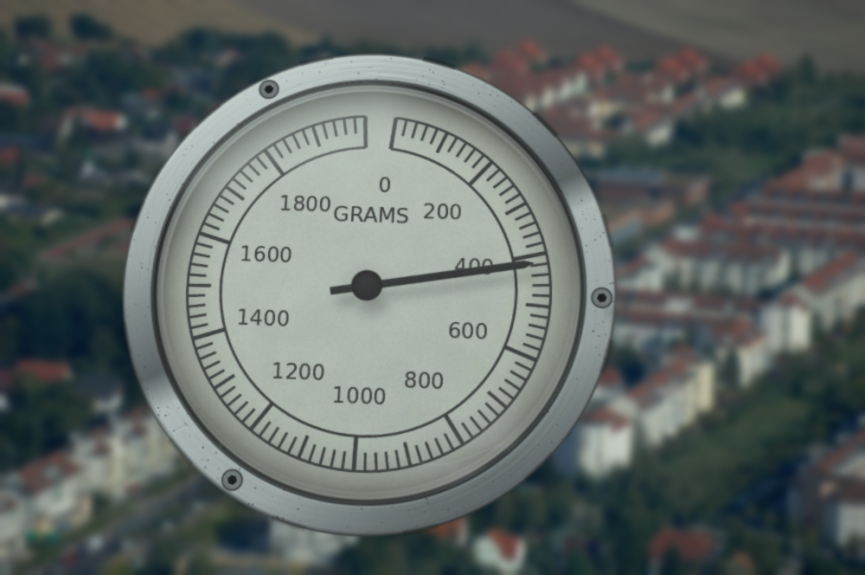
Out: g 420
